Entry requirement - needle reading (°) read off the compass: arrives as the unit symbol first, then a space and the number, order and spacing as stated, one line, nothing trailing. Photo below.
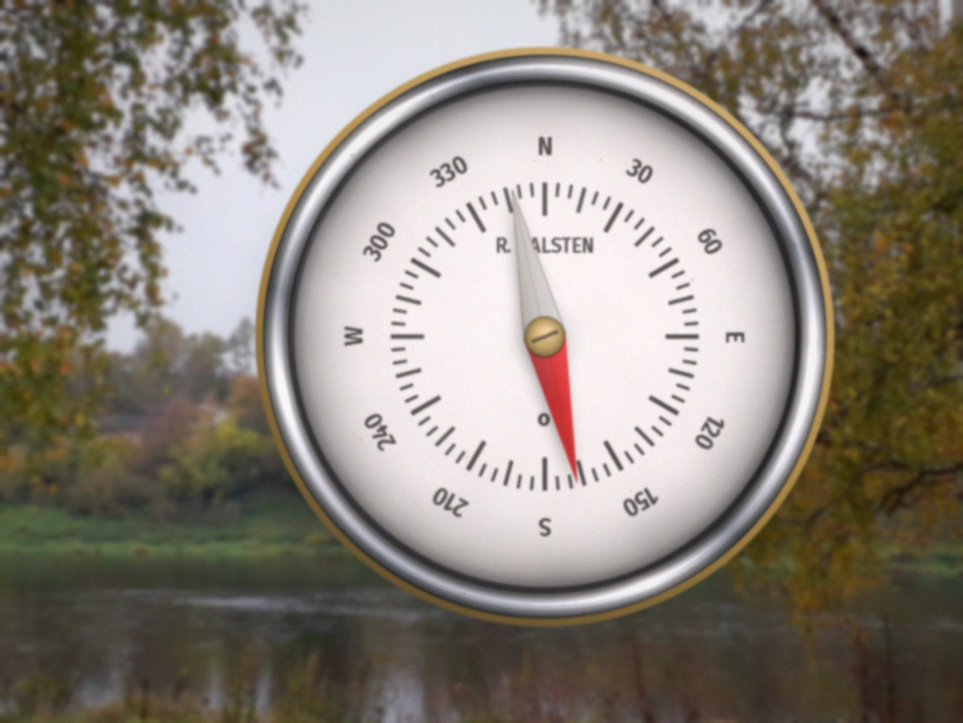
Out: ° 167.5
